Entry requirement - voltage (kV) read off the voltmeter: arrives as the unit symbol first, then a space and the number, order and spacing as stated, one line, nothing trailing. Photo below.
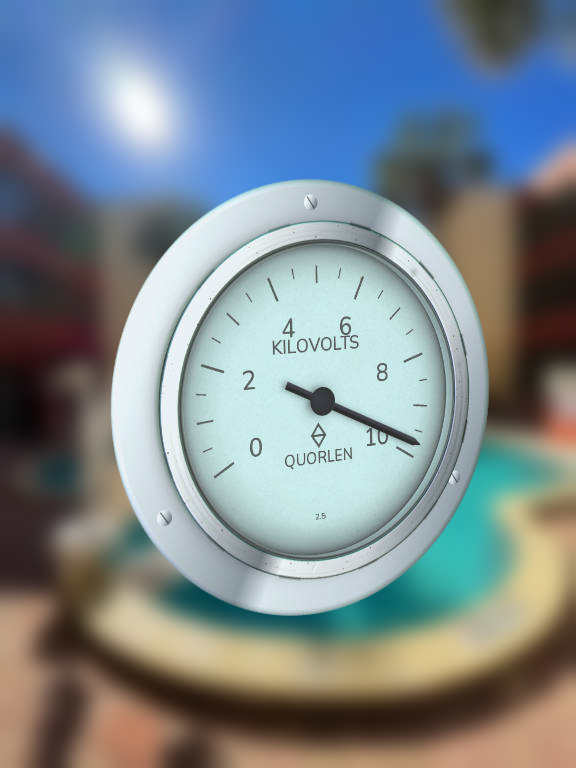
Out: kV 9.75
